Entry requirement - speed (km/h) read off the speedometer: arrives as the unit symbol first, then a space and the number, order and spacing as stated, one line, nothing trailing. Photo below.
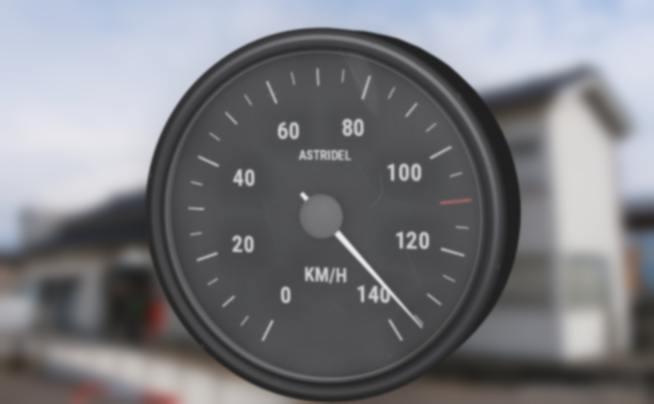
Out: km/h 135
